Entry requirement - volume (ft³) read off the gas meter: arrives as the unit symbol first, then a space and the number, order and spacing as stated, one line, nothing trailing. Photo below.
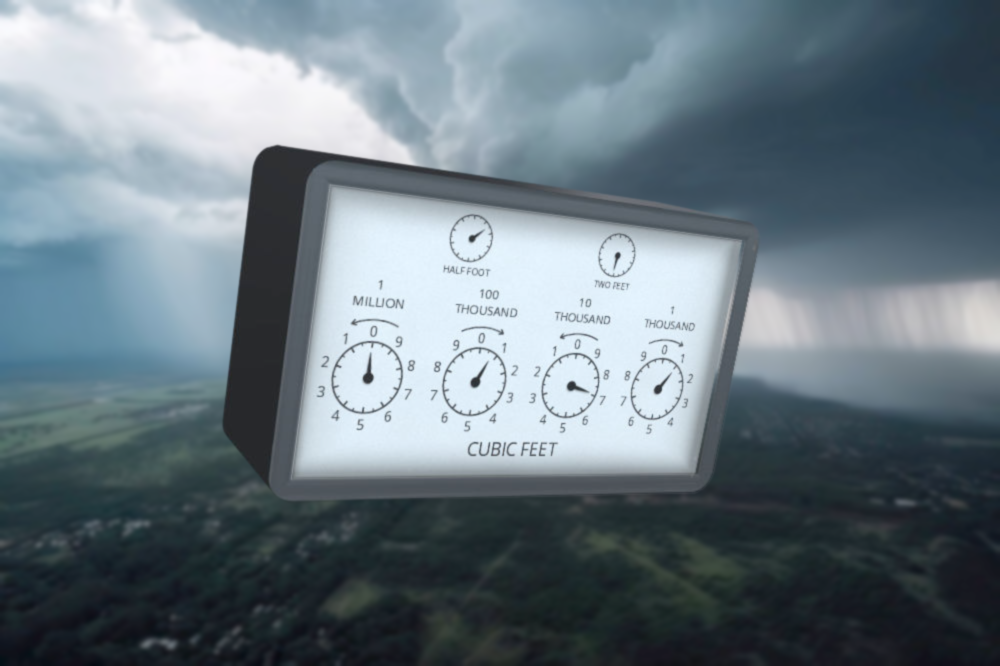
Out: ft³ 7100
